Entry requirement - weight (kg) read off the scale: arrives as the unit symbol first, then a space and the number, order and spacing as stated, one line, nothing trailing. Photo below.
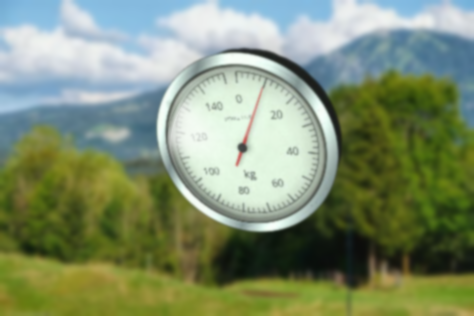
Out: kg 10
